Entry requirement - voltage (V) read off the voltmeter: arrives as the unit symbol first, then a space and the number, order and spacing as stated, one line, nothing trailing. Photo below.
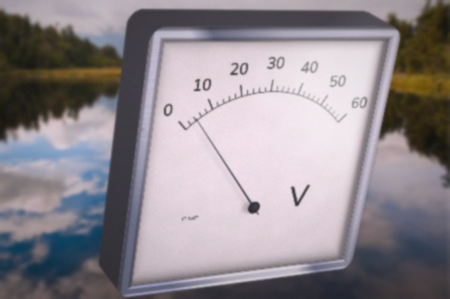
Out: V 4
